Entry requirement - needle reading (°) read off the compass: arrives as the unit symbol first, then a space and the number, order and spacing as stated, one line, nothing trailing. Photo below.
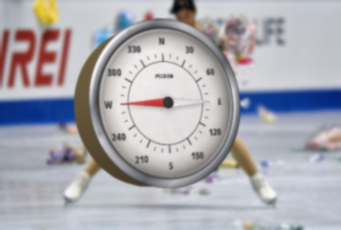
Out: ° 270
